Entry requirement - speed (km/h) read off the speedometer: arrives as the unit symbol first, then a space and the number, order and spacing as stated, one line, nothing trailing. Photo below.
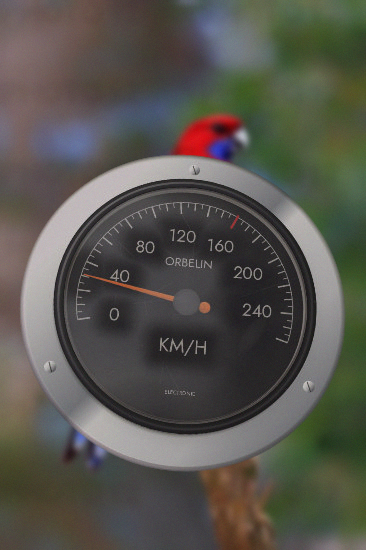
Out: km/h 30
